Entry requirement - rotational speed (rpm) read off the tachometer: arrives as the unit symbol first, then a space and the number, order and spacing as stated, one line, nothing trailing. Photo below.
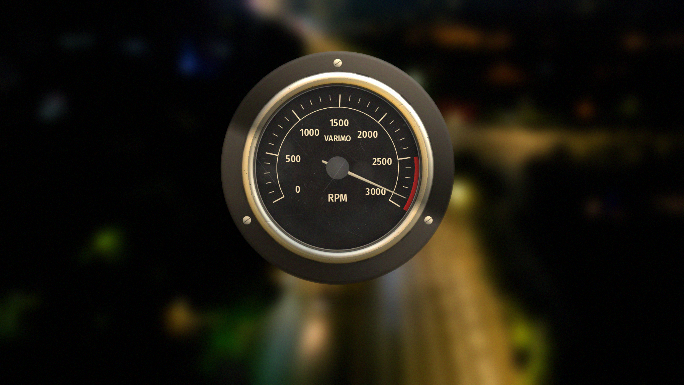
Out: rpm 2900
